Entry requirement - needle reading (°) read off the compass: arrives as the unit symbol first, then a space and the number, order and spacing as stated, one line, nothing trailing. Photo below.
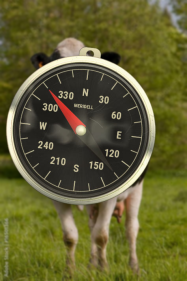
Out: ° 315
